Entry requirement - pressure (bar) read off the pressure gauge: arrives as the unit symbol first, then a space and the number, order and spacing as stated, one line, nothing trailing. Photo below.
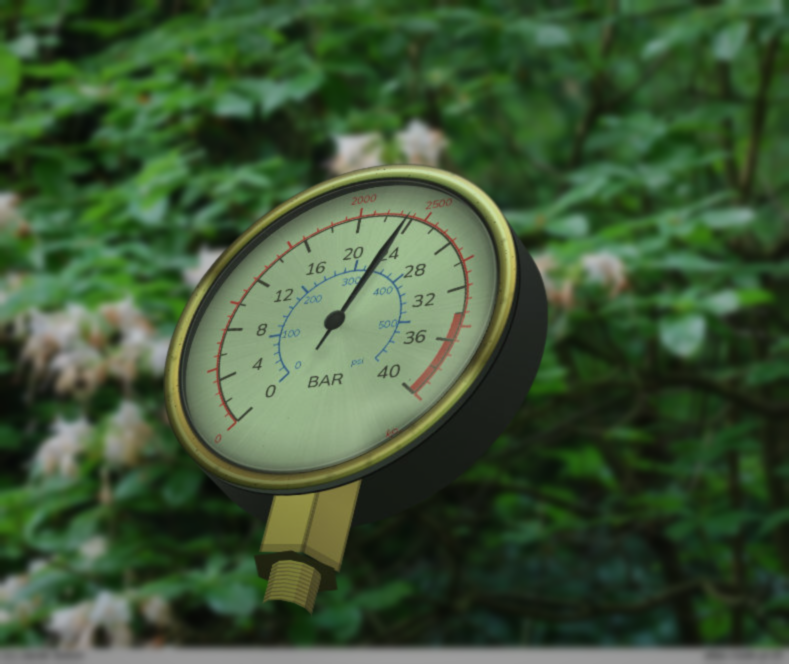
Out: bar 24
